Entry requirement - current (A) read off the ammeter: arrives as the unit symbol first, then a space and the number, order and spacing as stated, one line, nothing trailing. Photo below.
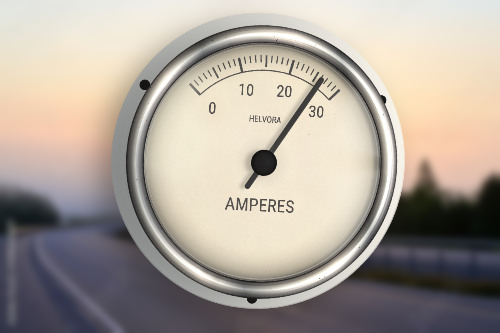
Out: A 26
